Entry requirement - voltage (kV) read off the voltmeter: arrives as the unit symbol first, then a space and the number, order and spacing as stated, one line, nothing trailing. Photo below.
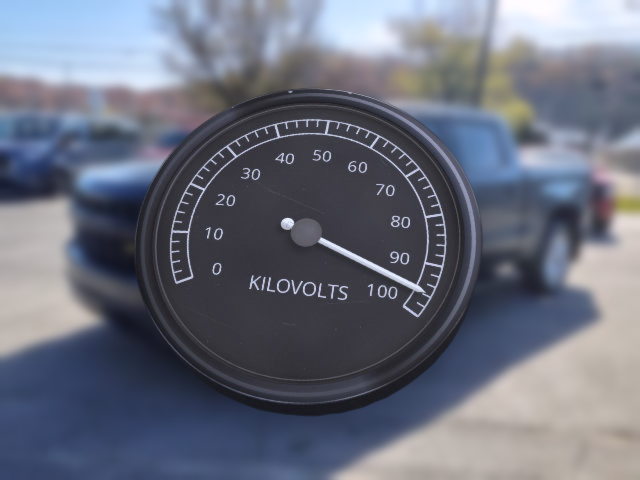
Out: kV 96
